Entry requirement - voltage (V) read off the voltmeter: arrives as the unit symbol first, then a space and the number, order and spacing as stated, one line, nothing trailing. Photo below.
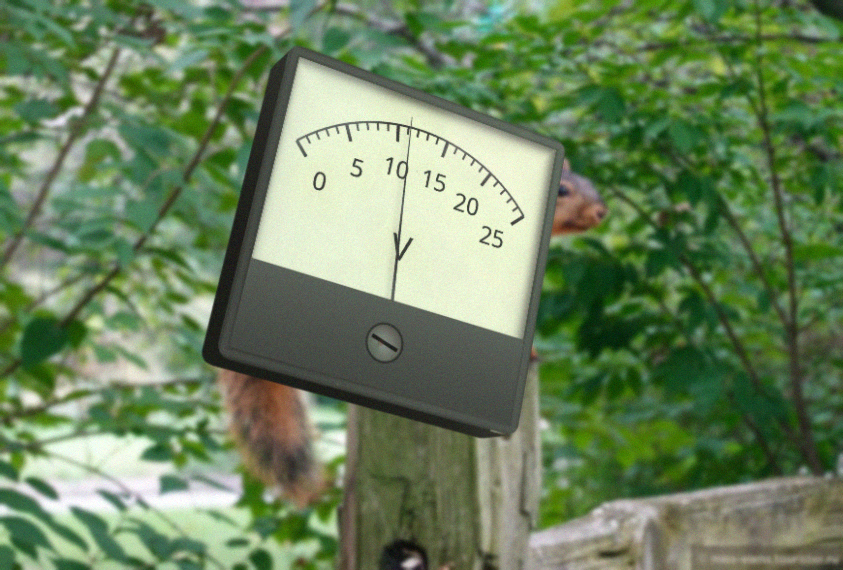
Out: V 11
